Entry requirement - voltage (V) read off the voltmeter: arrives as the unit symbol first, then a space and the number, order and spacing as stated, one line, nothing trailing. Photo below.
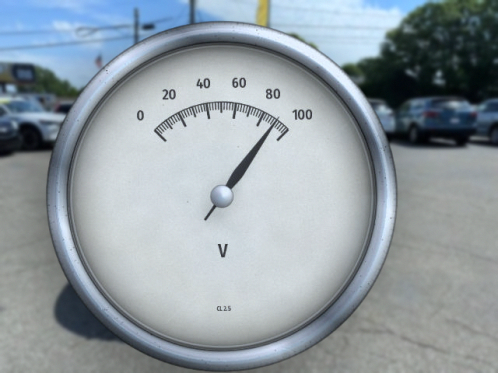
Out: V 90
